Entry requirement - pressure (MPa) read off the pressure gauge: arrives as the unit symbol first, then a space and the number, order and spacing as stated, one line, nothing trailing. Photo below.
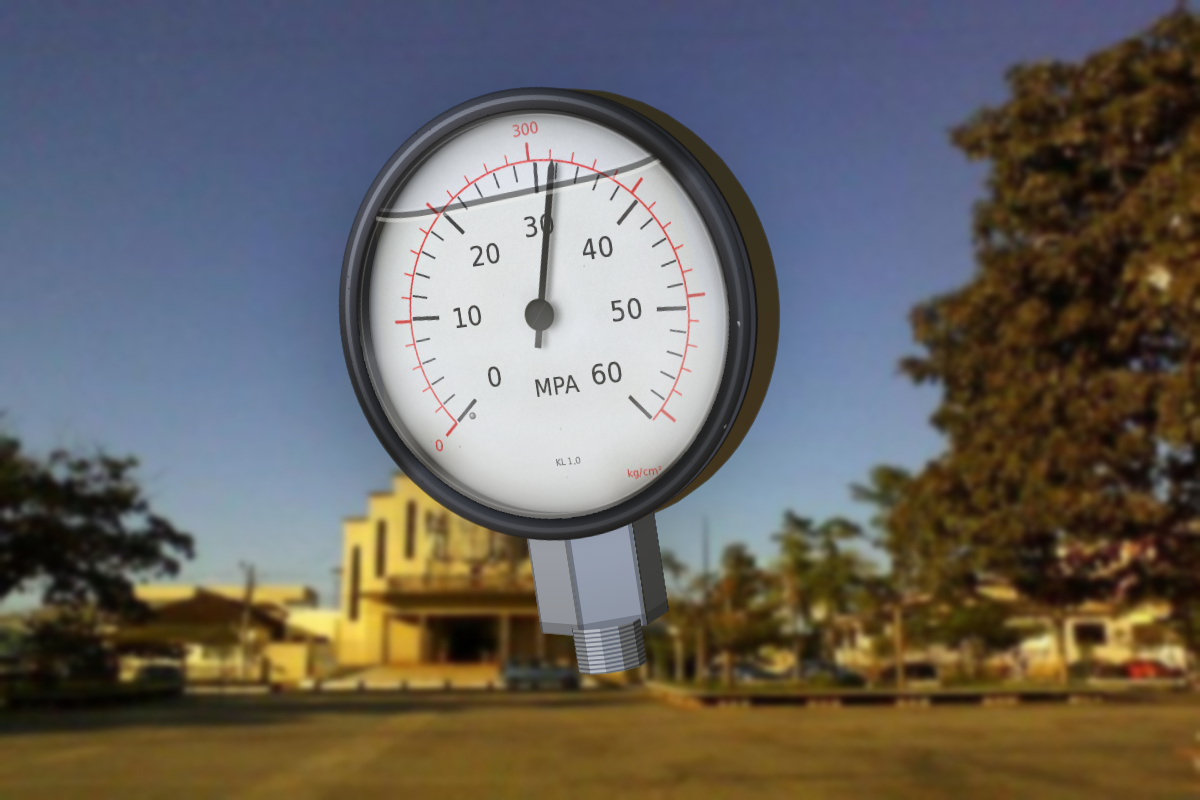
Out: MPa 32
